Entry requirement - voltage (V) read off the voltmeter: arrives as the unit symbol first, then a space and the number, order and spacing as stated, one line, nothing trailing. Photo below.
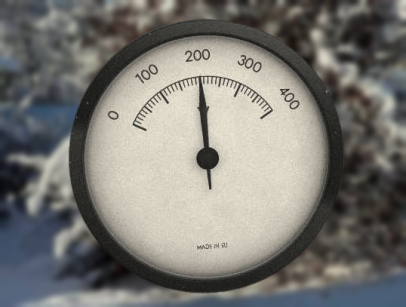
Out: V 200
